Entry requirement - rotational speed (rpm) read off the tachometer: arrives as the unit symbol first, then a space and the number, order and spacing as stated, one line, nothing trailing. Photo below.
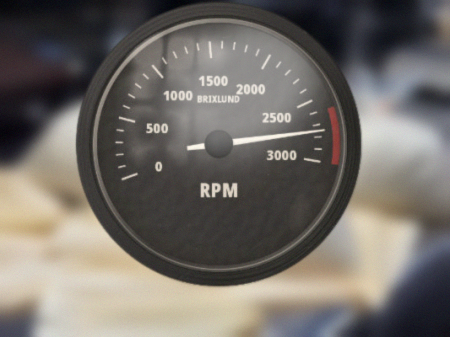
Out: rpm 2750
